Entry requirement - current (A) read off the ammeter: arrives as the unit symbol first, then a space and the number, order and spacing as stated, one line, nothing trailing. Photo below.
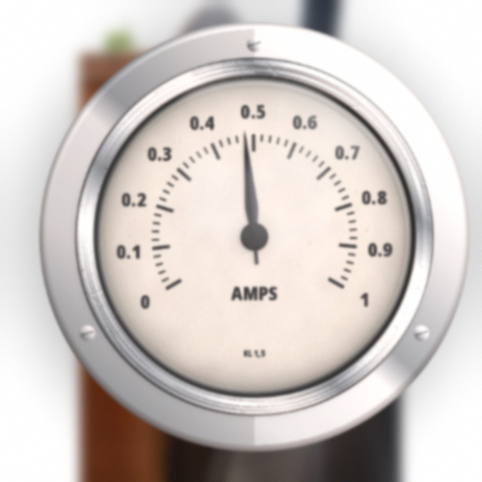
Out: A 0.48
